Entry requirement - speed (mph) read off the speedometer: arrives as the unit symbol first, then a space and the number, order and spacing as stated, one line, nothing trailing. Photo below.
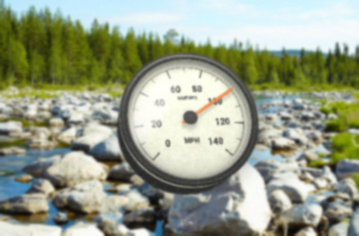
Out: mph 100
